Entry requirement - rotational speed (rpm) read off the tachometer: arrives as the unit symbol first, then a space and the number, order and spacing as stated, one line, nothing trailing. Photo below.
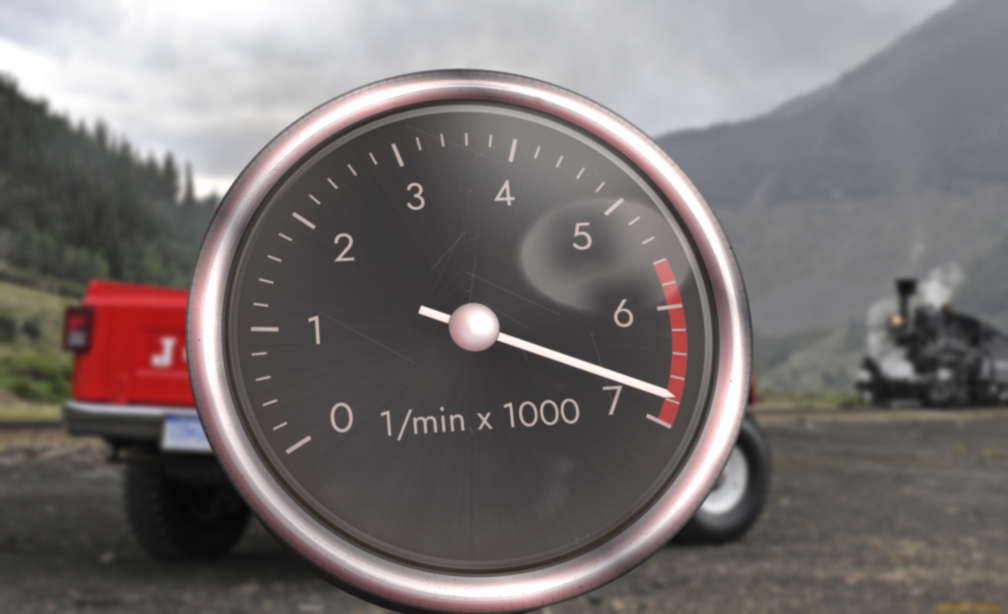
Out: rpm 6800
